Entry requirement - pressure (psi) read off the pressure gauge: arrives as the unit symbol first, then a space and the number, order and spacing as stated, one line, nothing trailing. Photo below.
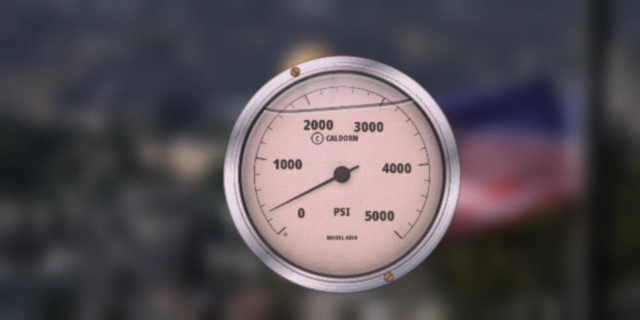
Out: psi 300
